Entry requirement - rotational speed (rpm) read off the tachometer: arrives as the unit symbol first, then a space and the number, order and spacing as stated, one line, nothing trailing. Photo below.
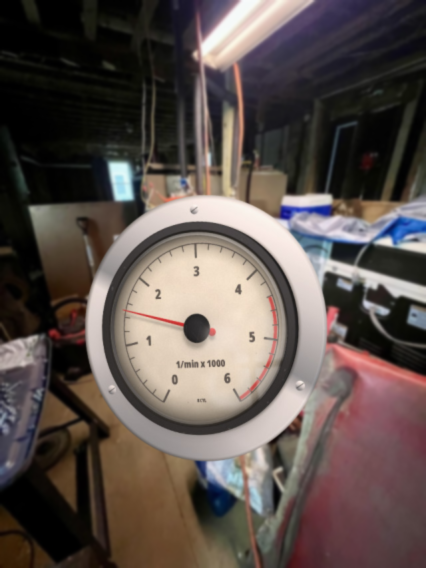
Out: rpm 1500
